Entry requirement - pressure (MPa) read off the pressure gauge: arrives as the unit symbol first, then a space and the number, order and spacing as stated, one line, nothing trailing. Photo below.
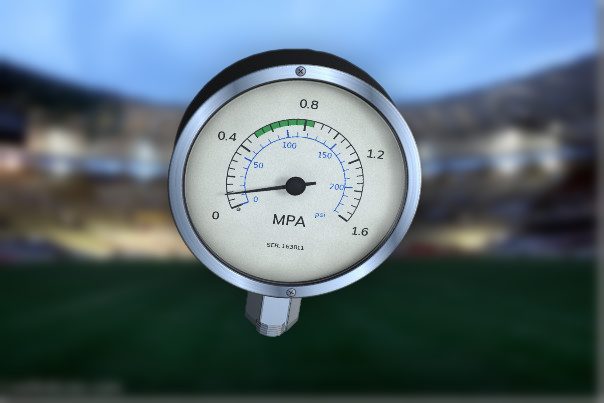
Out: MPa 0.1
